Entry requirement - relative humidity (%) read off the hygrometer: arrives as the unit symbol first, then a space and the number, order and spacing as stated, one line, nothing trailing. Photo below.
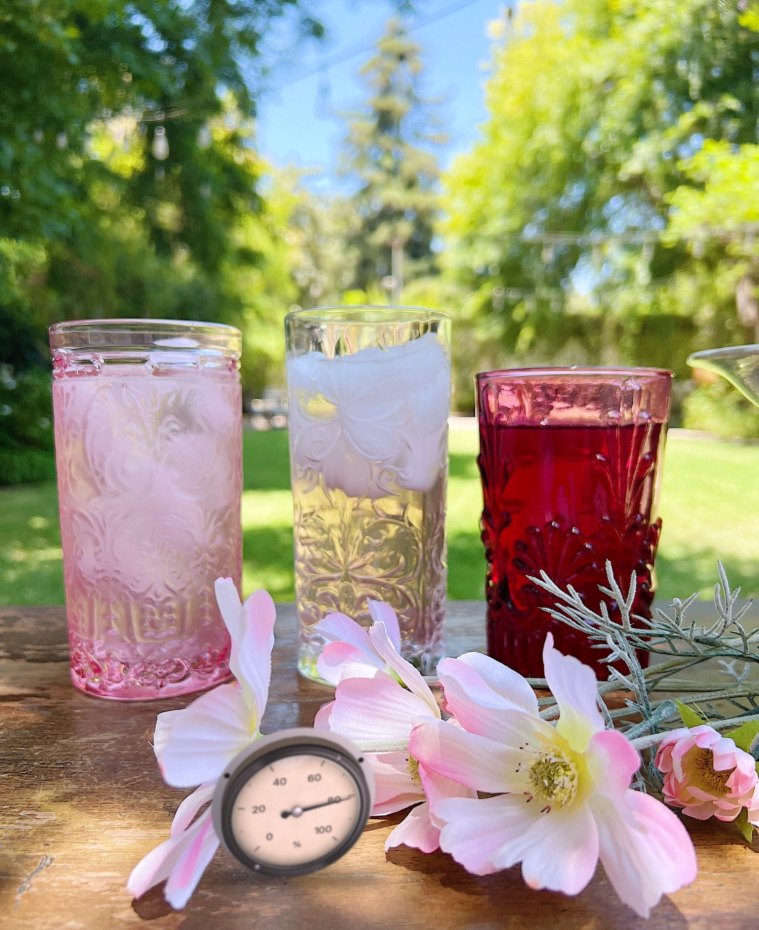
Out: % 80
